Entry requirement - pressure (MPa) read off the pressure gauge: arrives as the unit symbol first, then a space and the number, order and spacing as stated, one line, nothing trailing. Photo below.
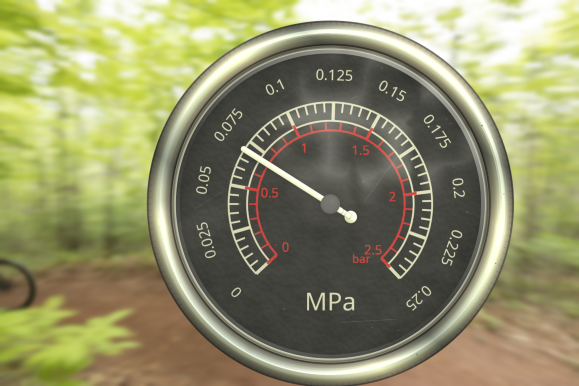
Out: MPa 0.07
